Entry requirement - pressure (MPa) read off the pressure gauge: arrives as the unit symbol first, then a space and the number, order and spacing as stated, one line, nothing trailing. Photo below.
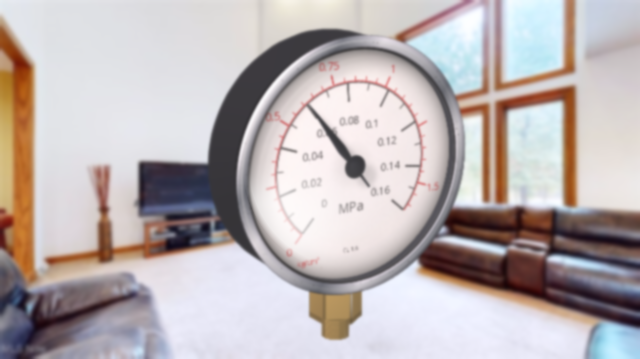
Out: MPa 0.06
